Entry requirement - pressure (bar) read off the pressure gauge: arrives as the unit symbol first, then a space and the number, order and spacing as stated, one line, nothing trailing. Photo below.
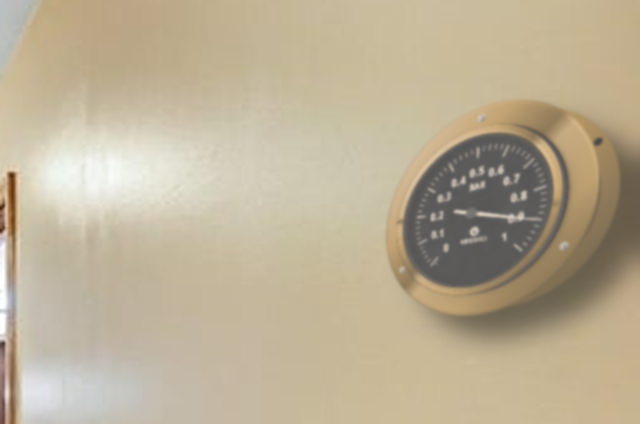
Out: bar 0.9
